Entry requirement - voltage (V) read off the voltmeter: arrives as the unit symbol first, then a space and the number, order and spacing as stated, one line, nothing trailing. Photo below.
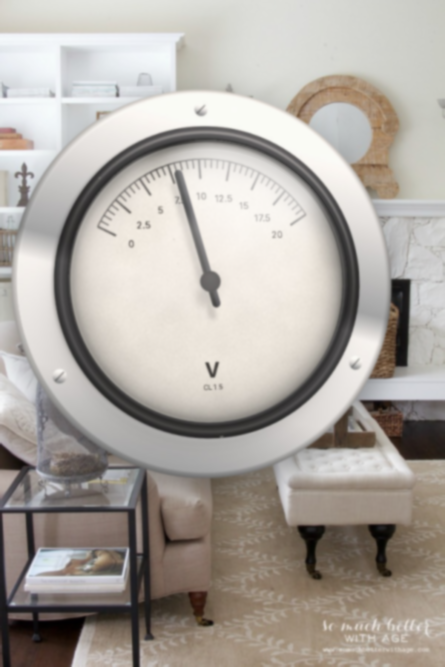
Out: V 8
